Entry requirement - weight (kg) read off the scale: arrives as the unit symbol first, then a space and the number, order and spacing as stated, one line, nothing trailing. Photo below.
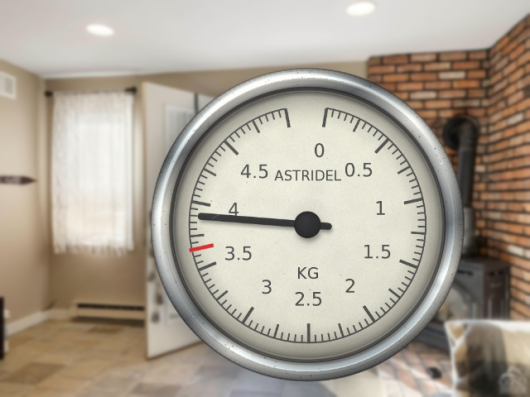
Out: kg 3.9
